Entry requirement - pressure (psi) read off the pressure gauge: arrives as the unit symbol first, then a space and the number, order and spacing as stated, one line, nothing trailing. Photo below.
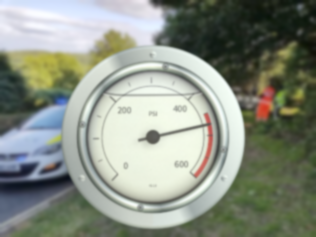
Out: psi 475
